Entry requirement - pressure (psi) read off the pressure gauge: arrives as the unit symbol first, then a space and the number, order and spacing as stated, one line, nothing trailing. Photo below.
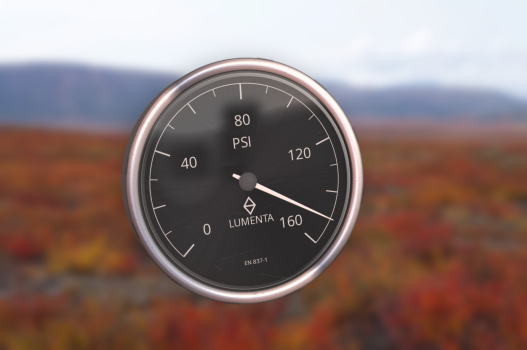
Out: psi 150
